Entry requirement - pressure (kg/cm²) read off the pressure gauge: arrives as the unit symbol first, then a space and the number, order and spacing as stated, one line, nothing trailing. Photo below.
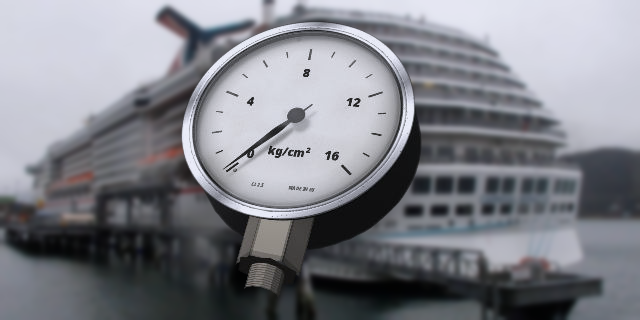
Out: kg/cm² 0
